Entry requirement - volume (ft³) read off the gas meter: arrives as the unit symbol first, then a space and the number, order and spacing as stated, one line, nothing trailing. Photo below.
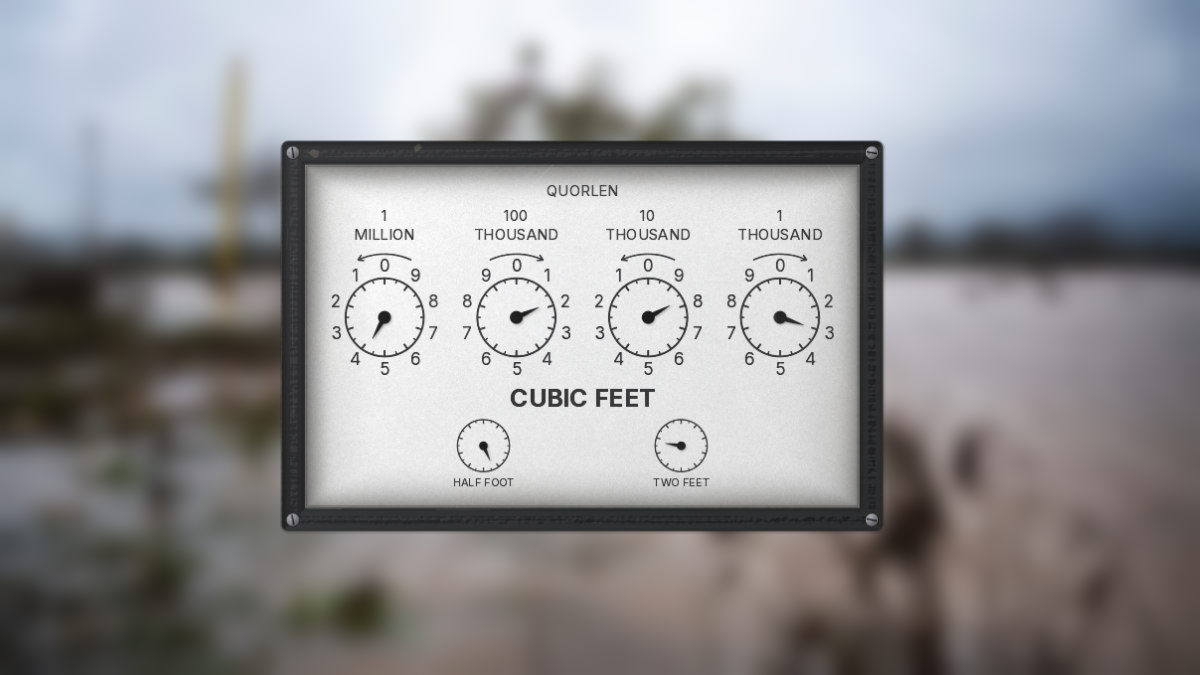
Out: ft³ 418300
